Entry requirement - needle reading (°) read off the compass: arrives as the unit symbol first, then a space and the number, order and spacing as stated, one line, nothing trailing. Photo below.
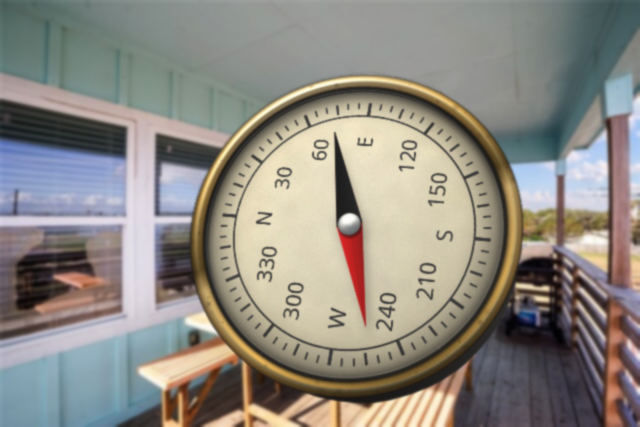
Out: ° 252.5
